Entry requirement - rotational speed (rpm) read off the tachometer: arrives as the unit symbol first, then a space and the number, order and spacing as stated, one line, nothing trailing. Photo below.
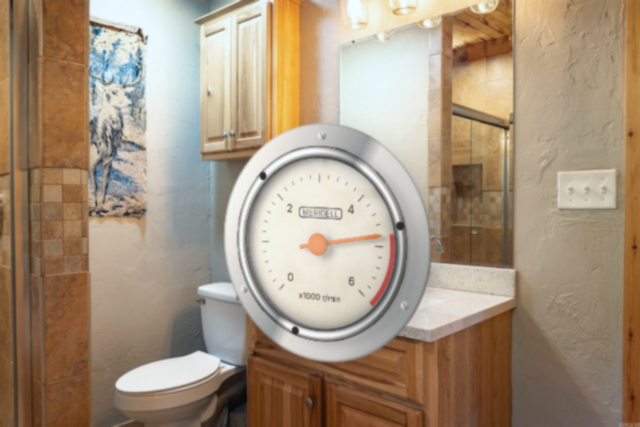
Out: rpm 4800
